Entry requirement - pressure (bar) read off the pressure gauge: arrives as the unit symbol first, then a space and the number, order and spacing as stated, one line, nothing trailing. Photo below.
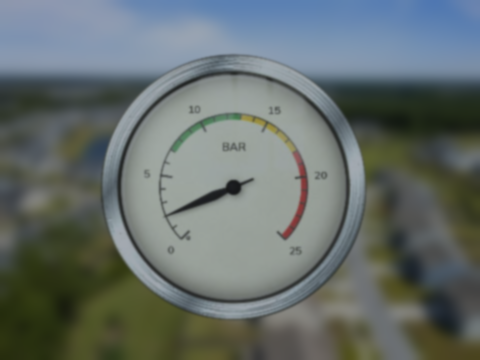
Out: bar 2
